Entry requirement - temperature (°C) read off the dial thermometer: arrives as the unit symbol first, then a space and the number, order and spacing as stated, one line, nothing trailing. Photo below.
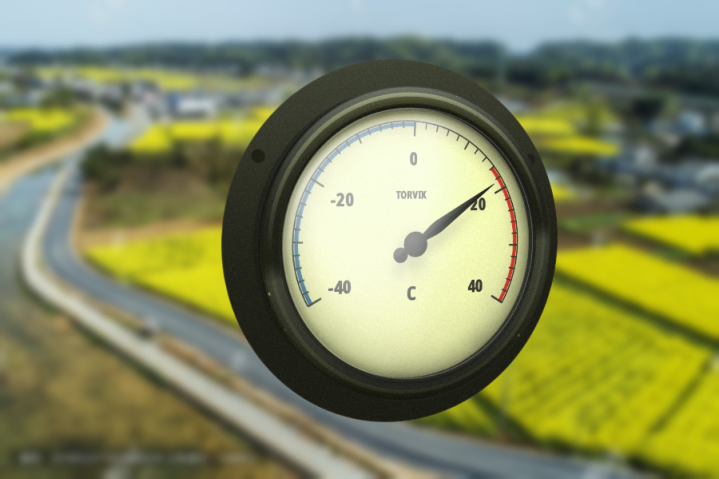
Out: °C 18
